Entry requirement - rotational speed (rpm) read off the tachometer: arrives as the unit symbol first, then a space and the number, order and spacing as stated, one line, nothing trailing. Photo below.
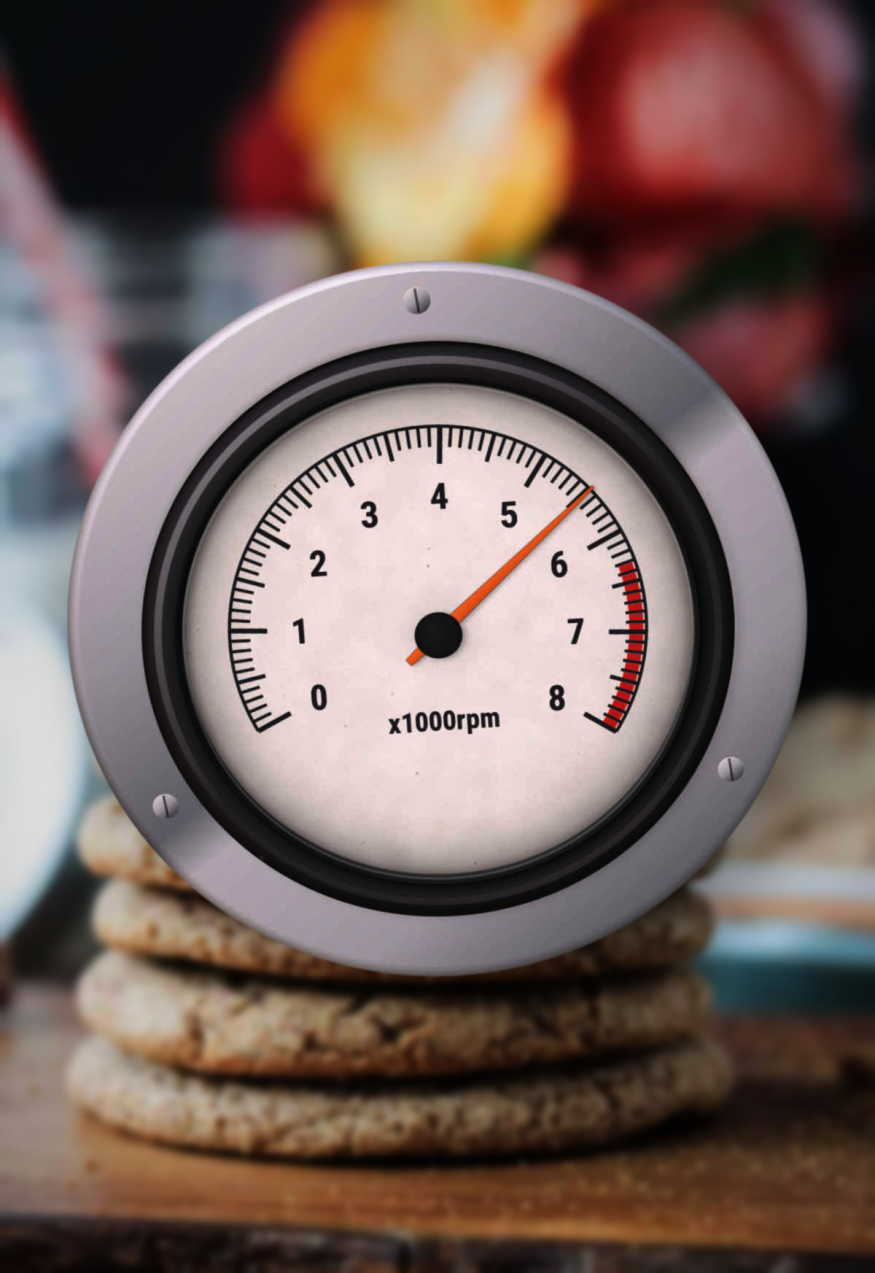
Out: rpm 5500
